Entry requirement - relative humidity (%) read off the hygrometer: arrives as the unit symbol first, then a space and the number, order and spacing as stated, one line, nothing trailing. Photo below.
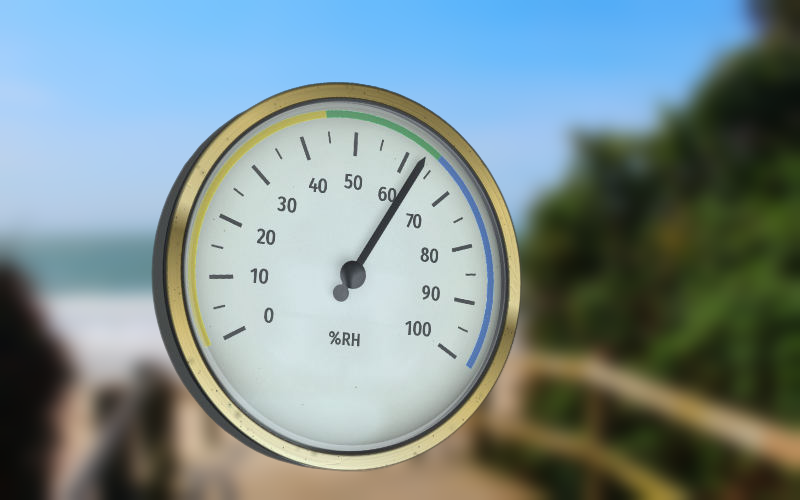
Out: % 62.5
